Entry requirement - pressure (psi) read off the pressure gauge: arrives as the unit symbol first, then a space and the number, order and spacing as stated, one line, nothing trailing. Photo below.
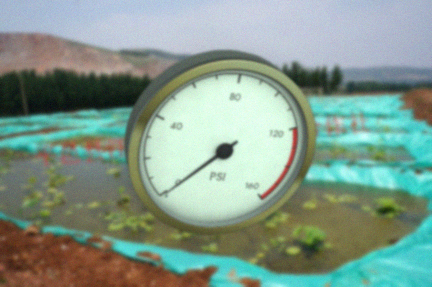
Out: psi 0
